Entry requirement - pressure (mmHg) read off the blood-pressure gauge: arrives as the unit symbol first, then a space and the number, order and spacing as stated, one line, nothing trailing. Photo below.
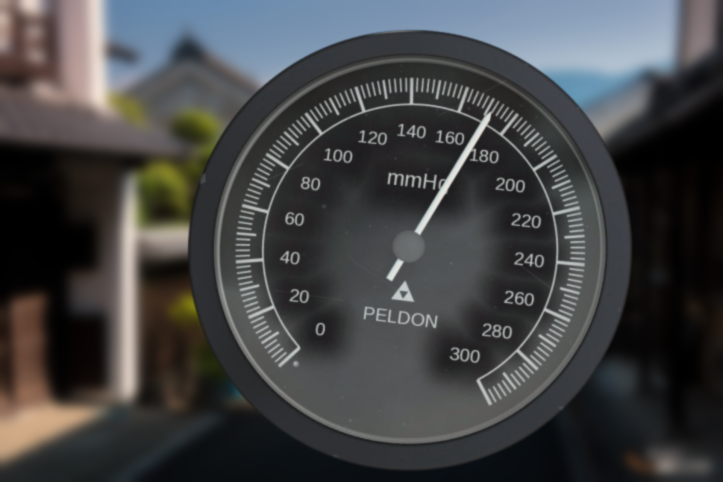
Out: mmHg 172
